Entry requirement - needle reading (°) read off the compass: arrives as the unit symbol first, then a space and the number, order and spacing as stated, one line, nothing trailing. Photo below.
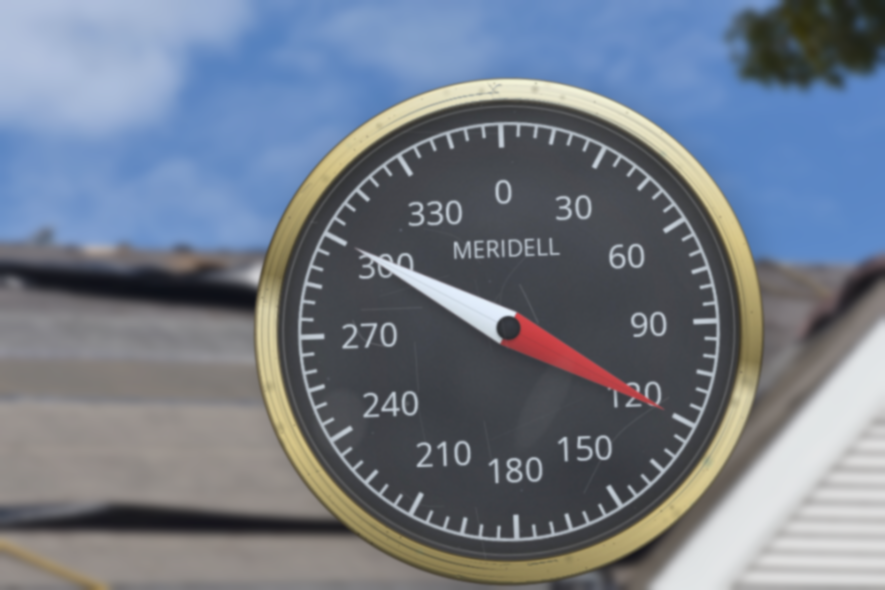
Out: ° 120
